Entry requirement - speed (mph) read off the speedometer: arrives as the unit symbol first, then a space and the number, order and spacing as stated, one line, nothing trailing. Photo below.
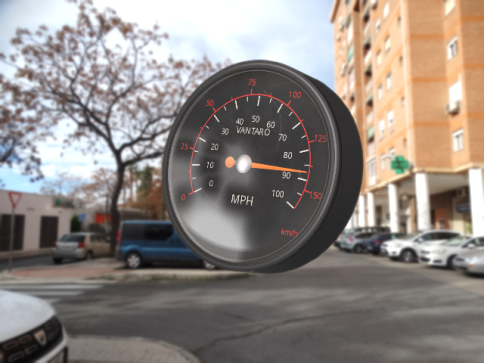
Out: mph 87.5
